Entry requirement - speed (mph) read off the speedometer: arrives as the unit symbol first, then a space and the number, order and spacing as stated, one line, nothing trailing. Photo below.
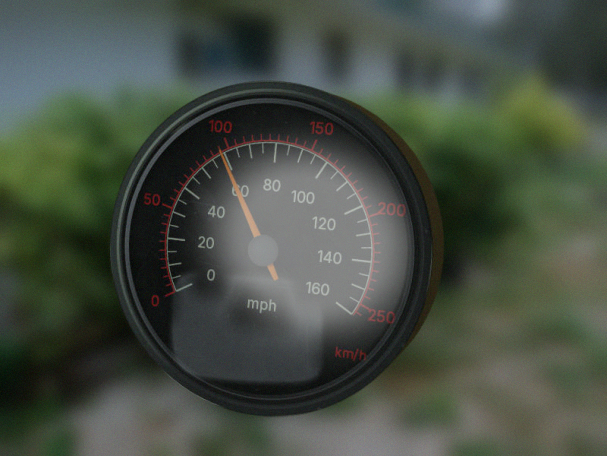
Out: mph 60
